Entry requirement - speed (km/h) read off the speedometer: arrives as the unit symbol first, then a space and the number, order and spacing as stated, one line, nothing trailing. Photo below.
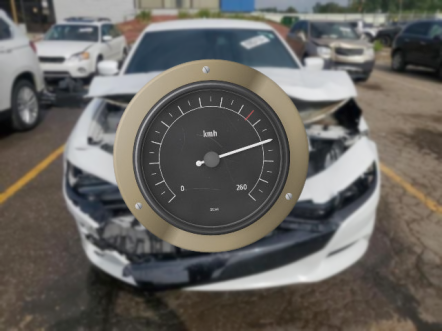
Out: km/h 200
